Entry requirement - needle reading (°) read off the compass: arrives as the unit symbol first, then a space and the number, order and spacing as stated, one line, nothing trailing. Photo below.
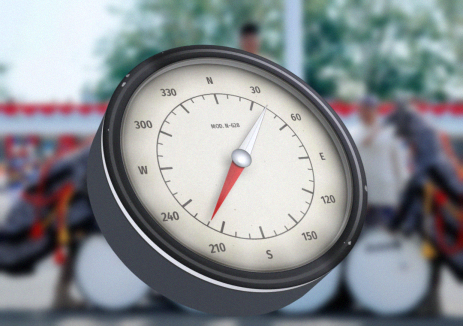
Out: ° 220
